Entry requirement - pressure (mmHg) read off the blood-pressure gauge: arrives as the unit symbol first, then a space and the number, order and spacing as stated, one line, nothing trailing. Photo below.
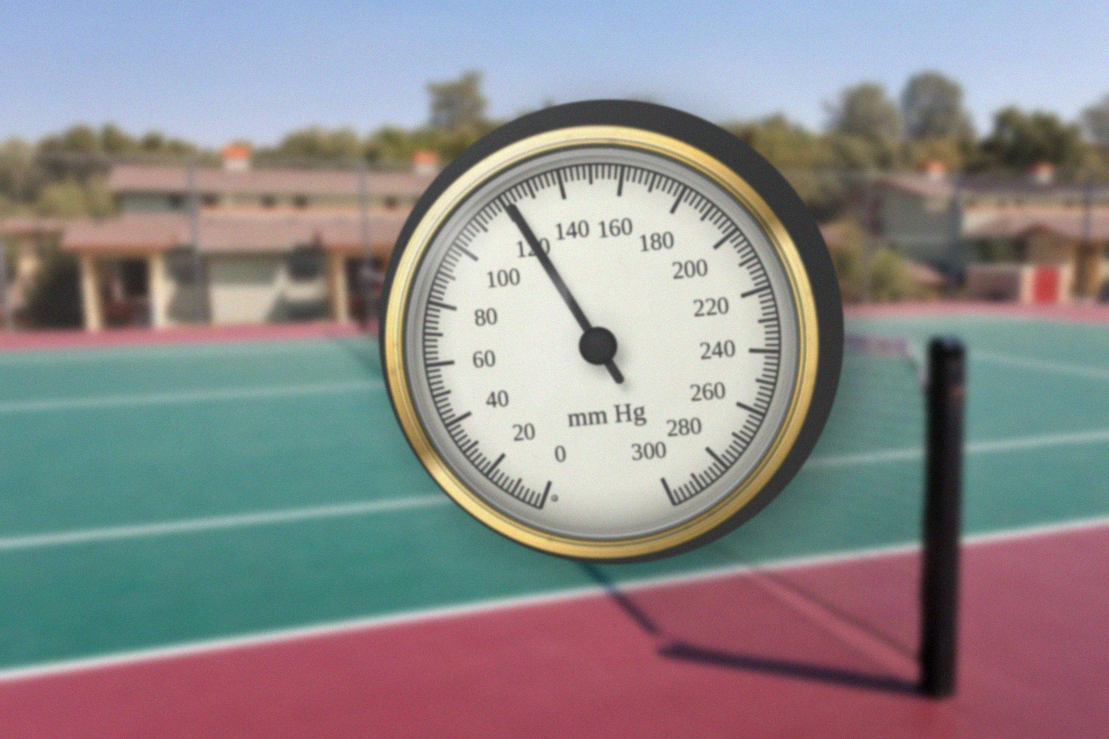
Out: mmHg 122
